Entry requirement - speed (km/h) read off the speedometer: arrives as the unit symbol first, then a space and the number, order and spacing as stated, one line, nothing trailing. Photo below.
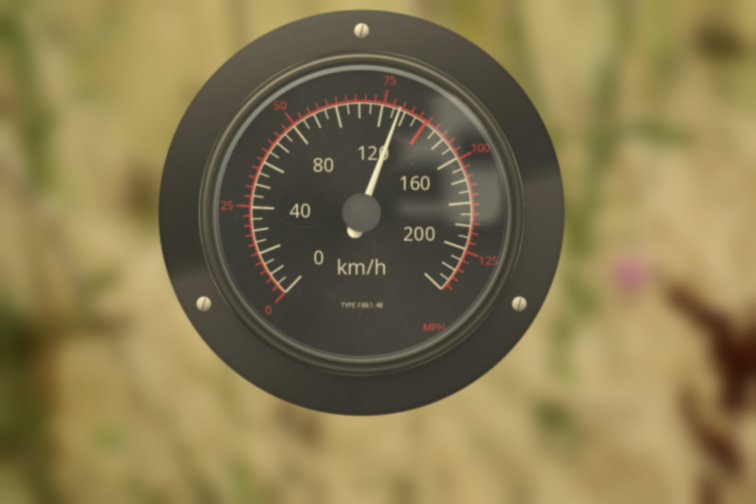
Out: km/h 127.5
